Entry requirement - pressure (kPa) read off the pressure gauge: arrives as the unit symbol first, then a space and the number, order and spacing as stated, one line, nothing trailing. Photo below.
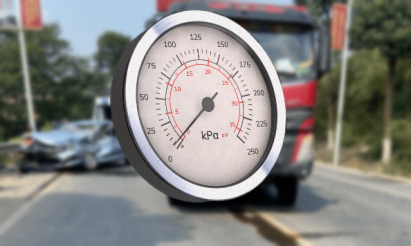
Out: kPa 5
